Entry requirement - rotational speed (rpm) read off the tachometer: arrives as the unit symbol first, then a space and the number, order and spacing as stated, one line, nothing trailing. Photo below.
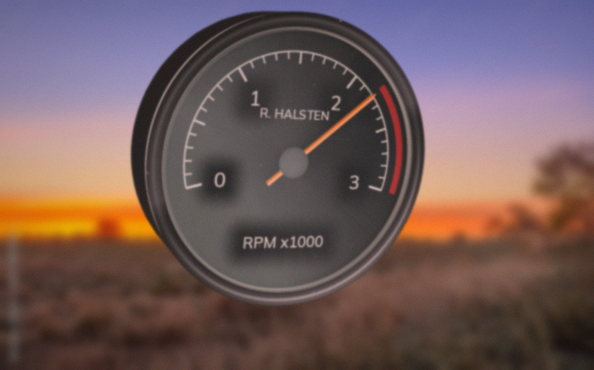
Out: rpm 2200
